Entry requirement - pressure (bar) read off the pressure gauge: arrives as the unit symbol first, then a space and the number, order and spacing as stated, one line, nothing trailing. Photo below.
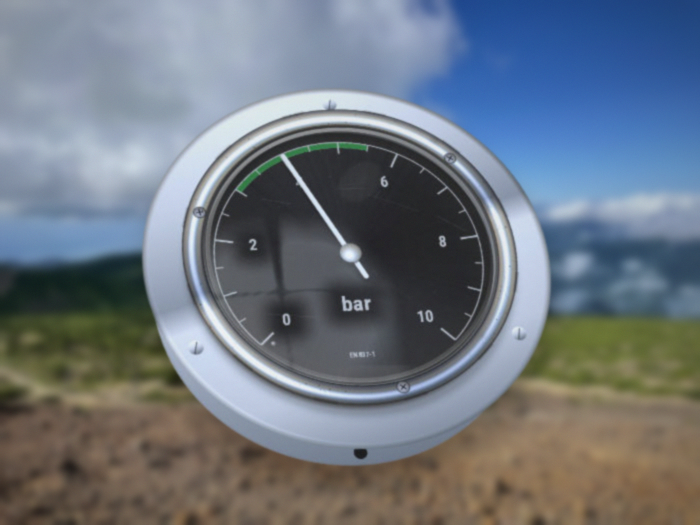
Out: bar 4
